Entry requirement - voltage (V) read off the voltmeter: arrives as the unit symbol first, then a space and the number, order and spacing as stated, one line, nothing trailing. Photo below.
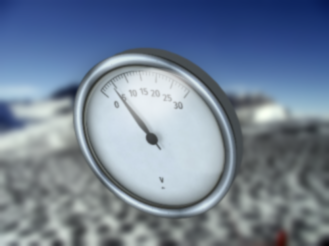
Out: V 5
